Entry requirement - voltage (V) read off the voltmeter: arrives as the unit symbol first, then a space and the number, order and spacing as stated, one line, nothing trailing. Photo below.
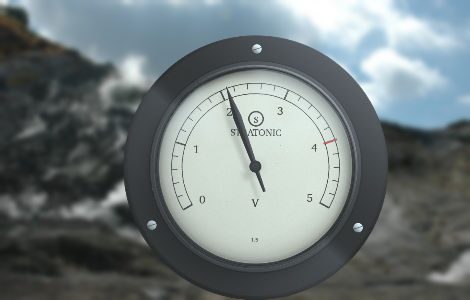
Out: V 2.1
